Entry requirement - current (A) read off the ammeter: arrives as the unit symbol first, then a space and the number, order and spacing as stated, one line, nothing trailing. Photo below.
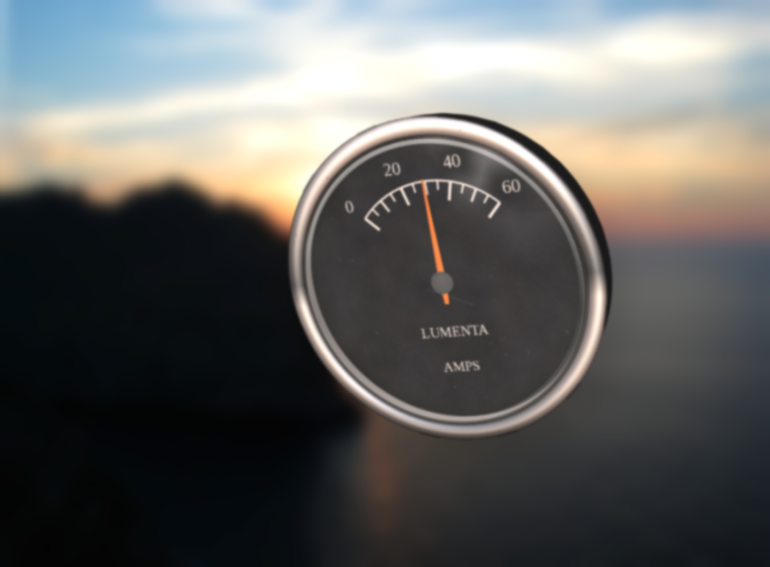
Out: A 30
